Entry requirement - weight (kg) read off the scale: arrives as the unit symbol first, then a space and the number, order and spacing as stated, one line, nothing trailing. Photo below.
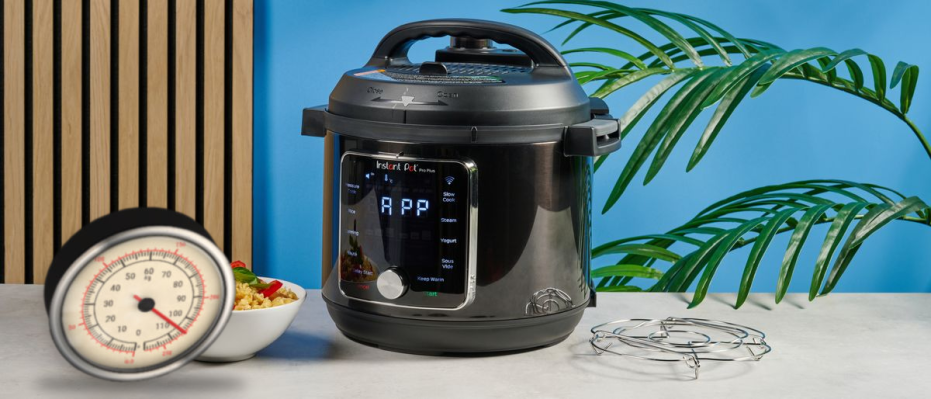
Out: kg 105
